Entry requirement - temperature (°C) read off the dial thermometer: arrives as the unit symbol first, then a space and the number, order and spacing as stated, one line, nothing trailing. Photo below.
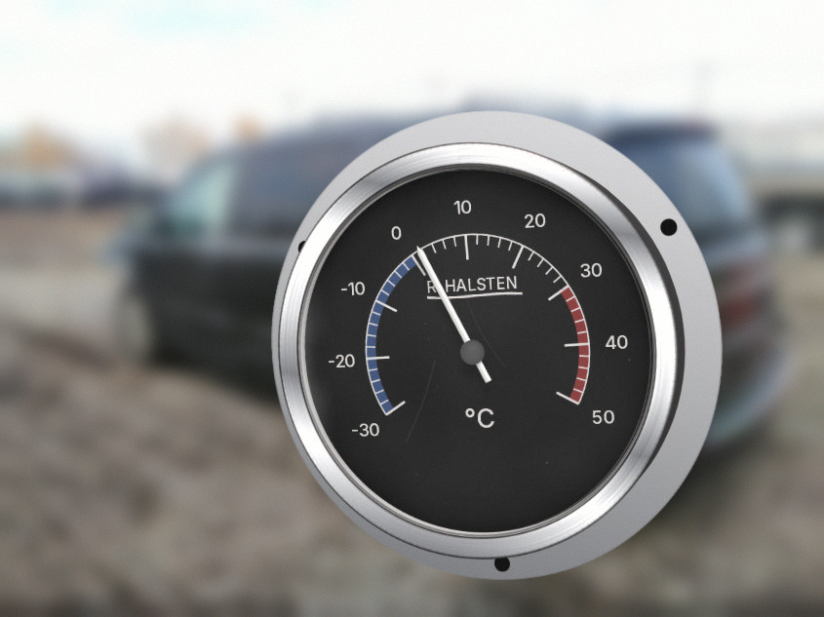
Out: °C 2
